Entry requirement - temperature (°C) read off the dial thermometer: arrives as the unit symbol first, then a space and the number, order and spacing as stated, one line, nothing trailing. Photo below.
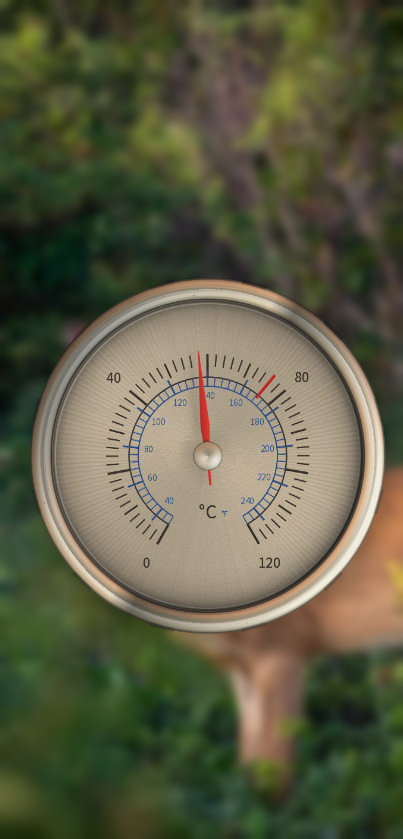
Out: °C 58
